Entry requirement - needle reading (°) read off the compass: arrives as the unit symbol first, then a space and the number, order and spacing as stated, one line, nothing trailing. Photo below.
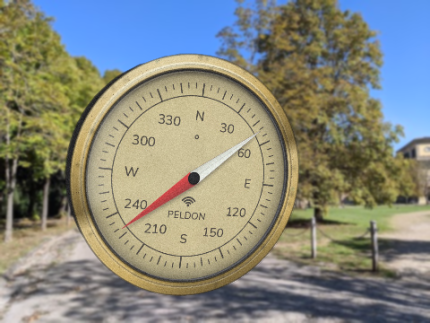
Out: ° 230
